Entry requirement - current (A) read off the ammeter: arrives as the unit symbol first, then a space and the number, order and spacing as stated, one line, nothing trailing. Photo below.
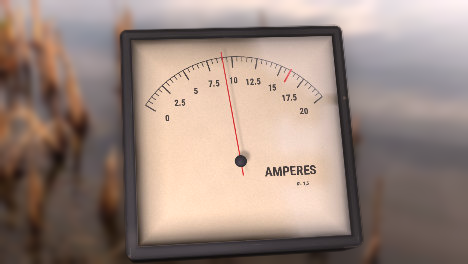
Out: A 9
